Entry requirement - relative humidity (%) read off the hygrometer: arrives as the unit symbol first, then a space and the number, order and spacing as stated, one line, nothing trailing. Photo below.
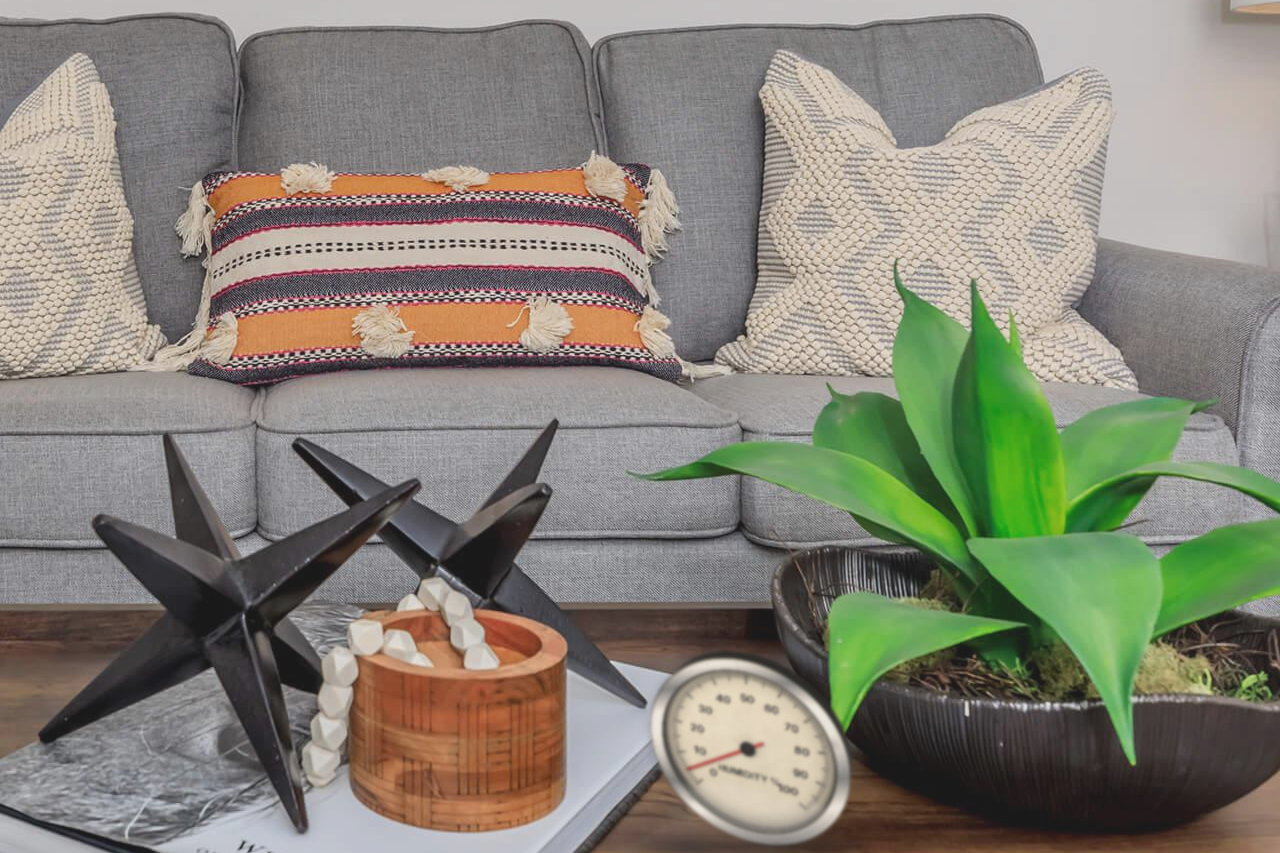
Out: % 5
